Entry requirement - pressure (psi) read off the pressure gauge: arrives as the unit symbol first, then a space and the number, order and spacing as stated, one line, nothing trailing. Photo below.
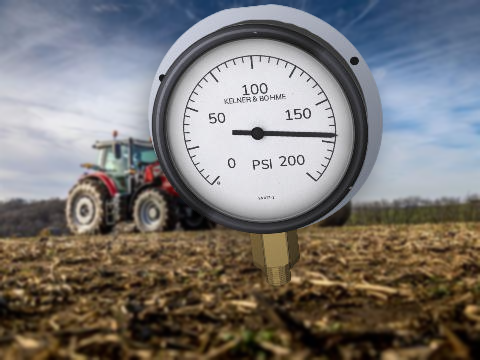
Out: psi 170
